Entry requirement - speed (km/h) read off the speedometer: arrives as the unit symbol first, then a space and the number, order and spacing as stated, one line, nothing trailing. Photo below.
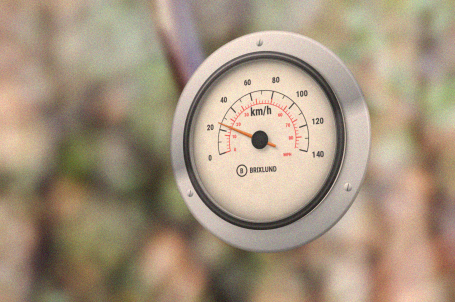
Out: km/h 25
